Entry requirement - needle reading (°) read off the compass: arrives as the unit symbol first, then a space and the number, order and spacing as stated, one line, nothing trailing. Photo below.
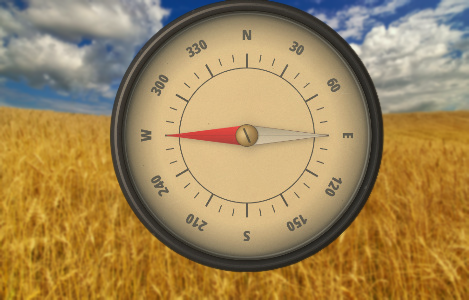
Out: ° 270
